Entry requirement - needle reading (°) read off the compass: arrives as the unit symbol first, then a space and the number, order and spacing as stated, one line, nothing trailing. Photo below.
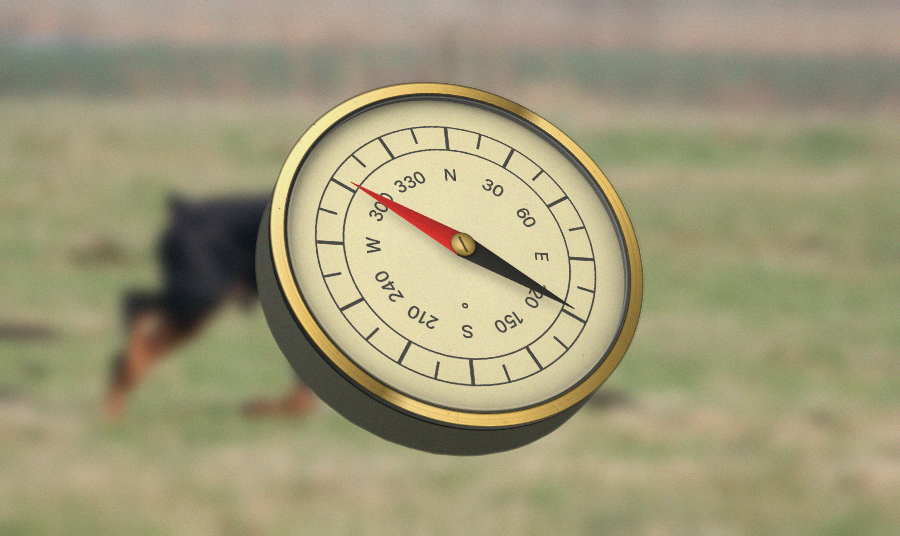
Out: ° 300
